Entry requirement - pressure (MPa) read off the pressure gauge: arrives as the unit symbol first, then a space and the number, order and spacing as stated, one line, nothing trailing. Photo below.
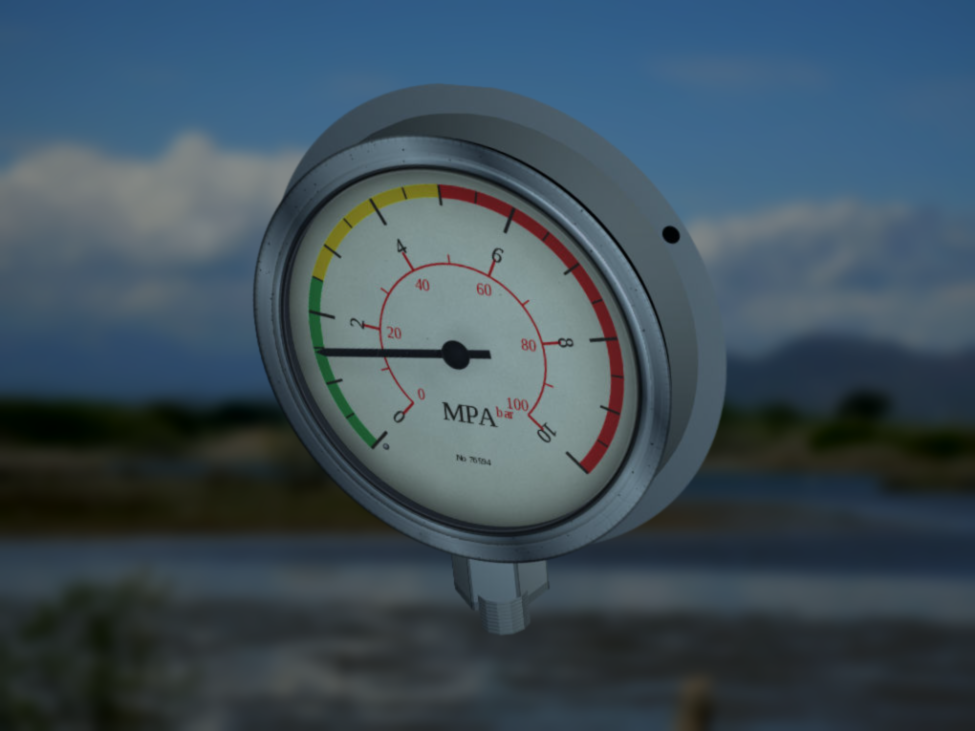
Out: MPa 1.5
